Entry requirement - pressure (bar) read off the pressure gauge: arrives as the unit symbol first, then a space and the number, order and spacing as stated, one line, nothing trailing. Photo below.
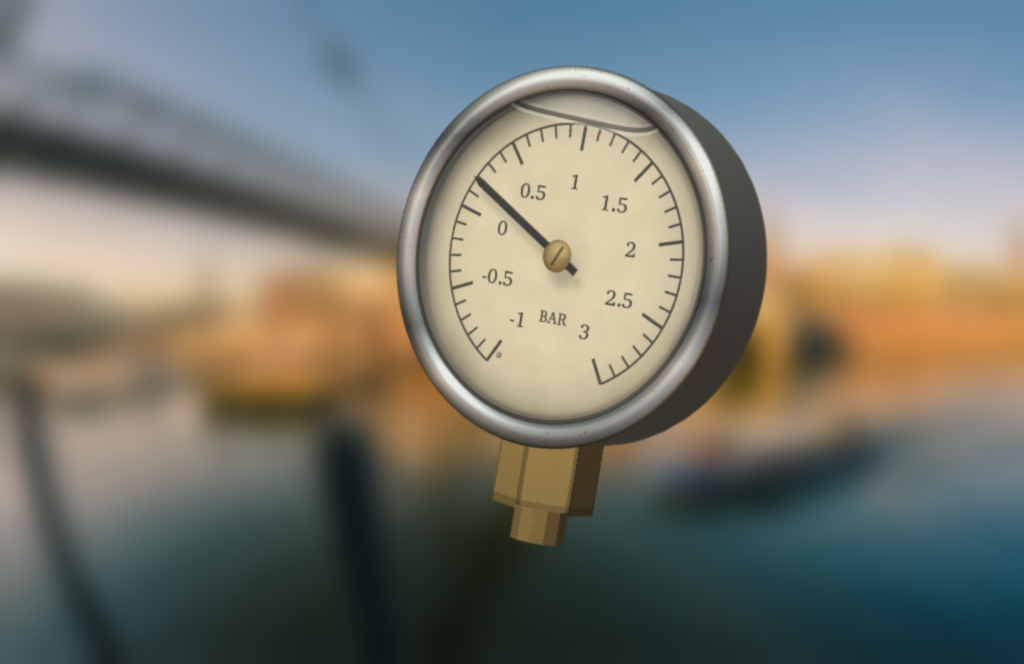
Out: bar 0.2
